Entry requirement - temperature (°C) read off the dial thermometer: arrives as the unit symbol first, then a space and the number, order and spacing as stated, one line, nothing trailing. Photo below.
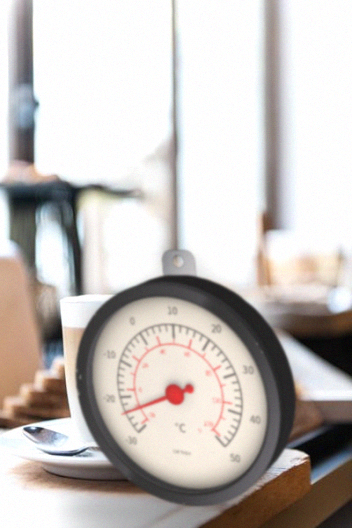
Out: °C -24
